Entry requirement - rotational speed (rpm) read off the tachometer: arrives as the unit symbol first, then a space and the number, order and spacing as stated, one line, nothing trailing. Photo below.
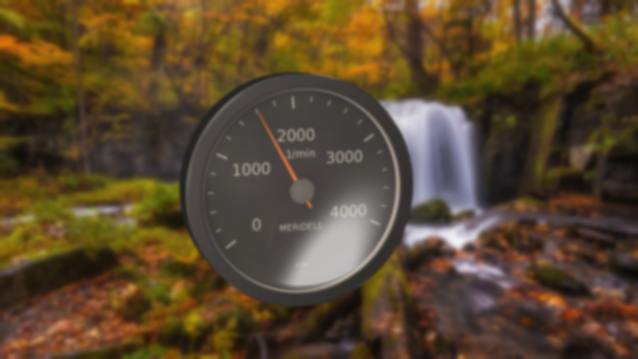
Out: rpm 1600
